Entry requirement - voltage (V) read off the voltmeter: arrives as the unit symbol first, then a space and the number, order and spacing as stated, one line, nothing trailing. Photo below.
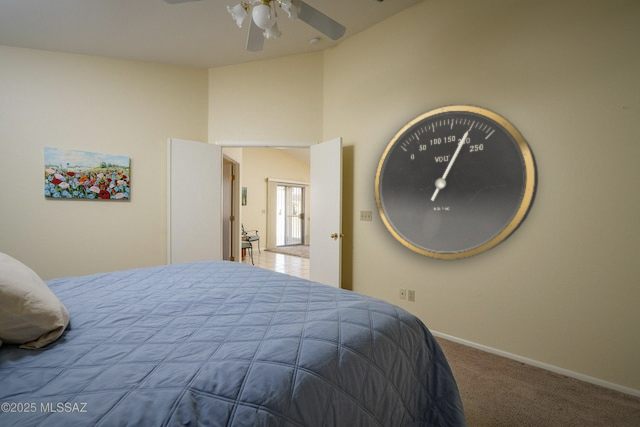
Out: V 200
